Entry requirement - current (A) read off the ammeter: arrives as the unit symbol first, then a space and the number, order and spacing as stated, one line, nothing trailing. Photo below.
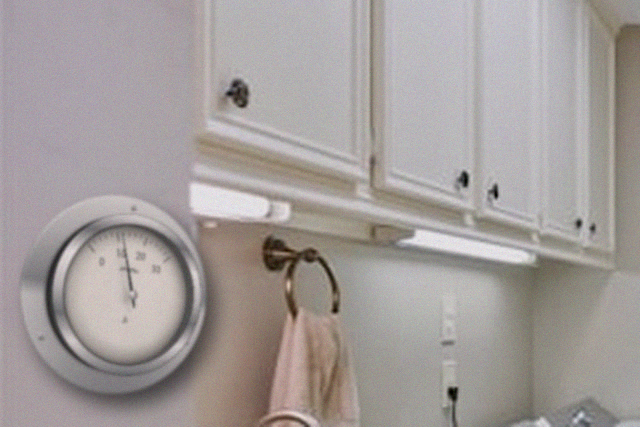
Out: A 10
